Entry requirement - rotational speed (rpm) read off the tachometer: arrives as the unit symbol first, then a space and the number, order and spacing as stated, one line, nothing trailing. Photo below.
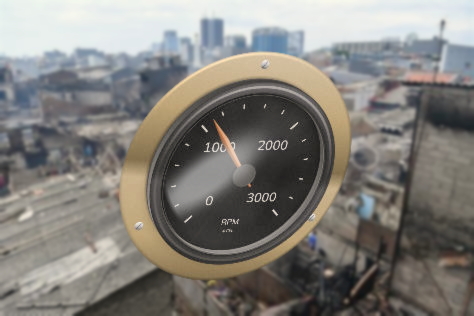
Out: rpm 1100
